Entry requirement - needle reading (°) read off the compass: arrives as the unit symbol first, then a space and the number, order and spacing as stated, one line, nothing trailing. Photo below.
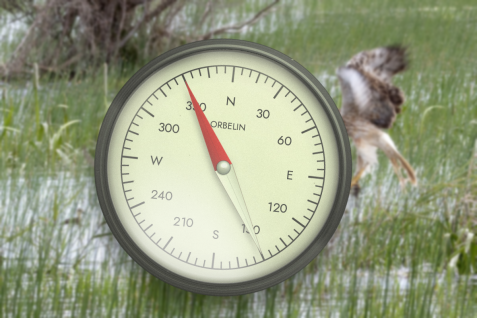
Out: ° 330
